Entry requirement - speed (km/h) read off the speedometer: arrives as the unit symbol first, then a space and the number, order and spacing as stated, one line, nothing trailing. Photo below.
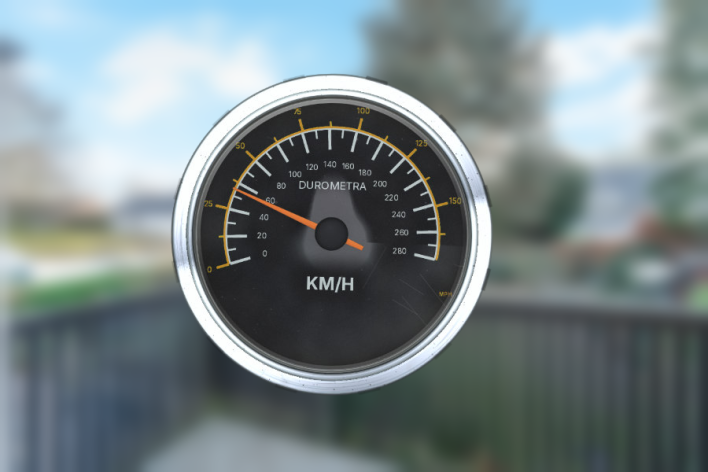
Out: km/h 55
